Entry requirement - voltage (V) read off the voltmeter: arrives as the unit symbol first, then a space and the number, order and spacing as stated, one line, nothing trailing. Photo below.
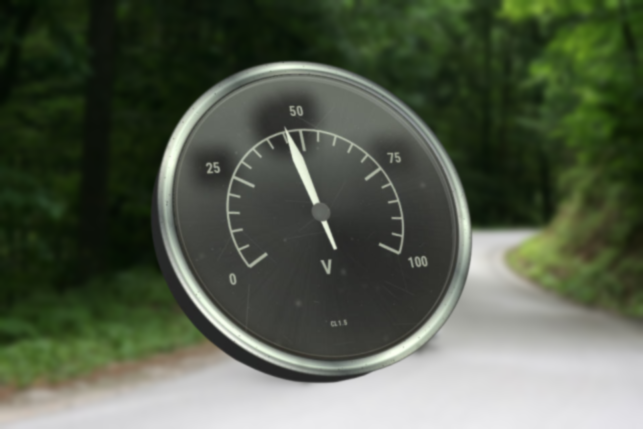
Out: V 45
